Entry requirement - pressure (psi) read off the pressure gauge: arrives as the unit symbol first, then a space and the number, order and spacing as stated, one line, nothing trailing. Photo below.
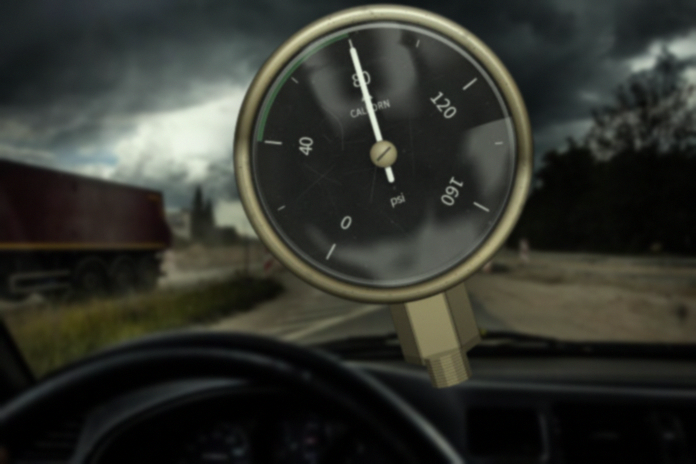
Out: psi 80
